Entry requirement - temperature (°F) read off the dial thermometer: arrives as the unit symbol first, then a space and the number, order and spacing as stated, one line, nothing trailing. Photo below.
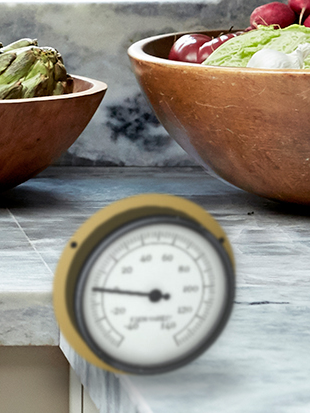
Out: °F 0
